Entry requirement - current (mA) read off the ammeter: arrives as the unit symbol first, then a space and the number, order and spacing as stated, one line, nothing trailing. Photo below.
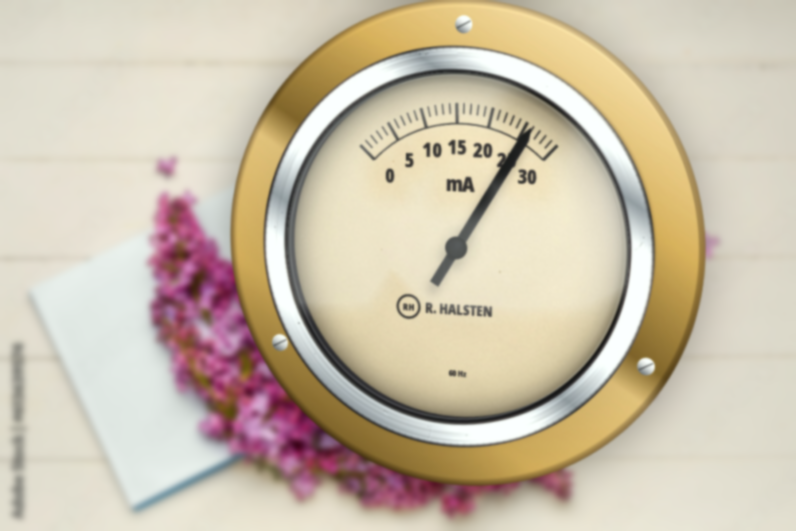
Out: mA 26
